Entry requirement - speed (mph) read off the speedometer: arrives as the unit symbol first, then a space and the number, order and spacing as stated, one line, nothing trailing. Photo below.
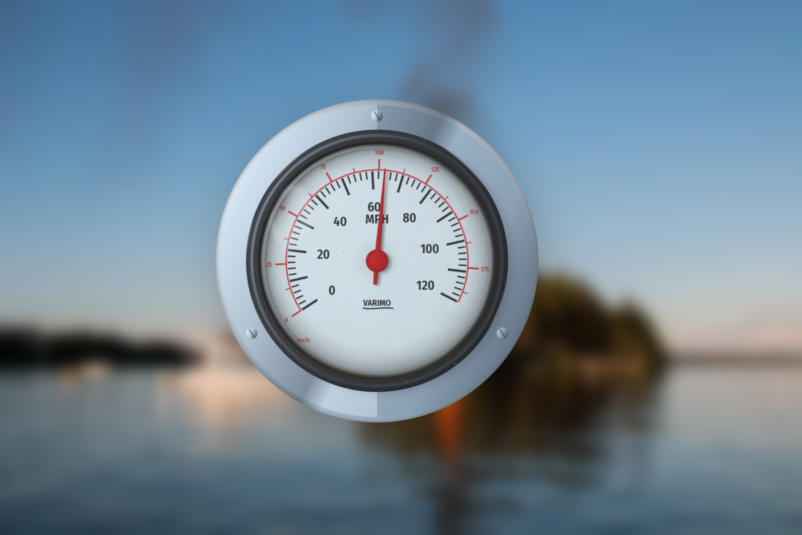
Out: mph 64
